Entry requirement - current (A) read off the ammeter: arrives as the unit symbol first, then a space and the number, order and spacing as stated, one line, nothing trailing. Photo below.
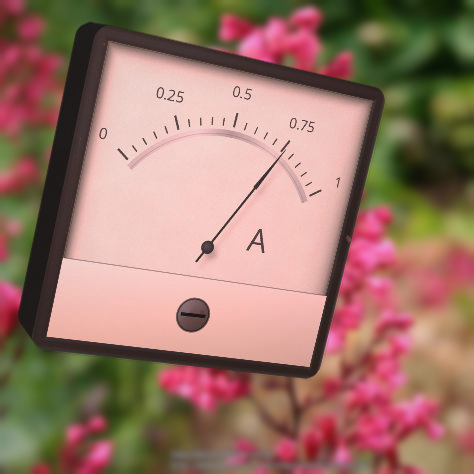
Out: A 0.75
